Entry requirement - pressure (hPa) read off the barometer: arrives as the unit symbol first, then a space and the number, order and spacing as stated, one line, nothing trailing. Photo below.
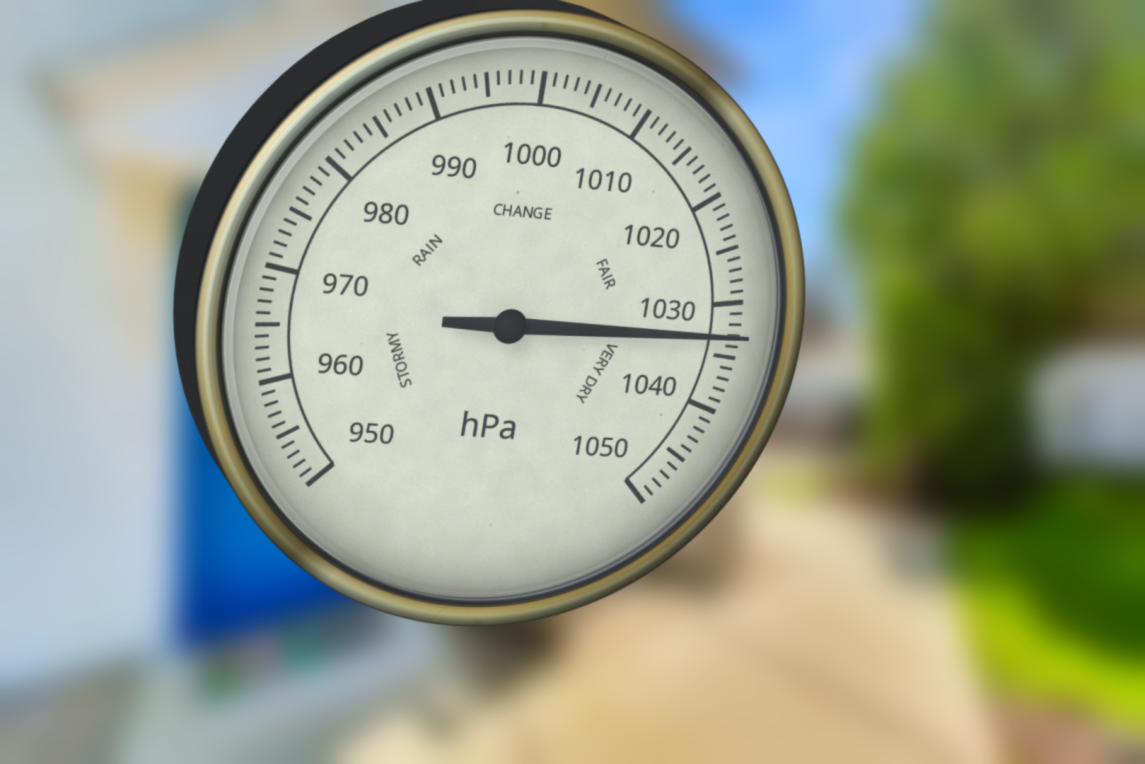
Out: hPa 1033
